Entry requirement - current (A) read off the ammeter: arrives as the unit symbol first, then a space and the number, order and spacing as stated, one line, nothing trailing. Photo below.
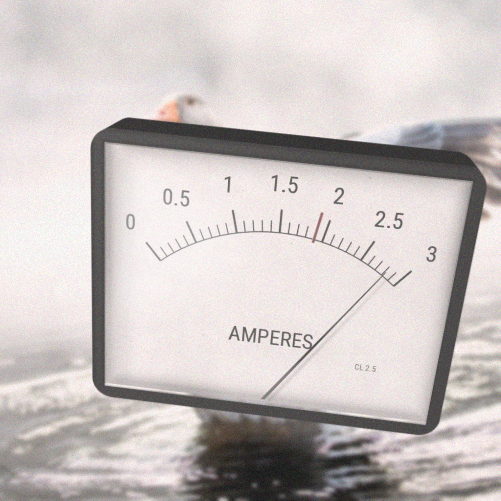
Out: A 2.8
